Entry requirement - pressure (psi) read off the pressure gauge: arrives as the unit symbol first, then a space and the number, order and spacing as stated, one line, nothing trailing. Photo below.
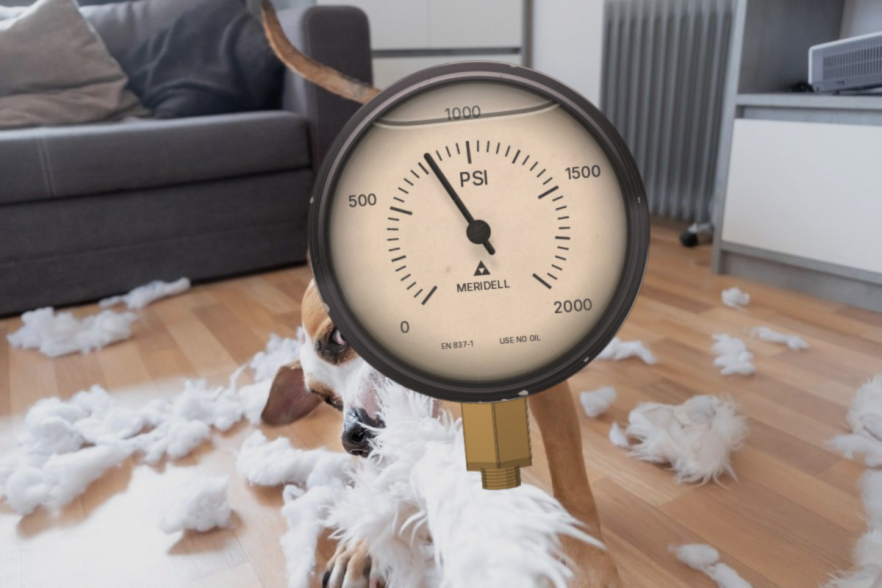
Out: psi 800
